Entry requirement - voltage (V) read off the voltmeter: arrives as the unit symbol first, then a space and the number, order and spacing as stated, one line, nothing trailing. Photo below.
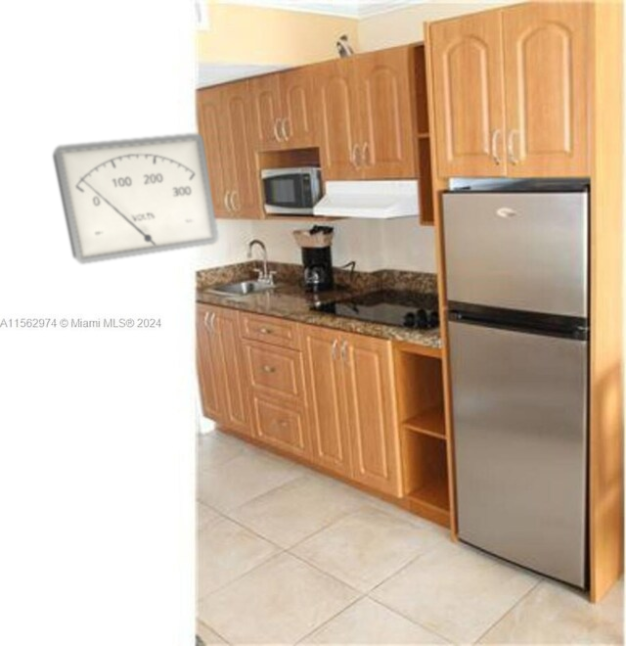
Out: V 20
